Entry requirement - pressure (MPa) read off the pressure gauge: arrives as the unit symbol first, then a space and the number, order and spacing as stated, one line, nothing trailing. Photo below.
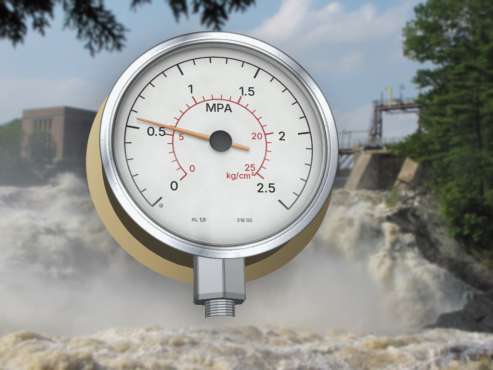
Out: MPa 0.55
